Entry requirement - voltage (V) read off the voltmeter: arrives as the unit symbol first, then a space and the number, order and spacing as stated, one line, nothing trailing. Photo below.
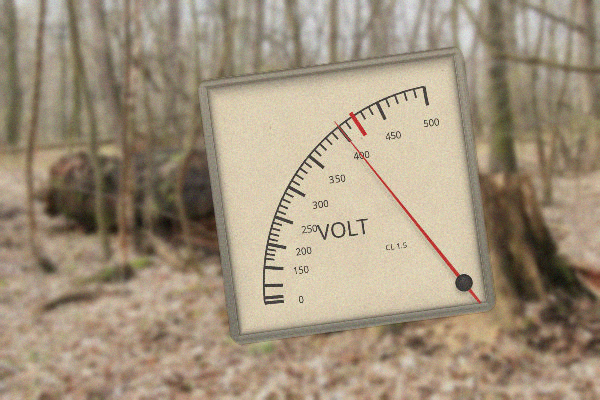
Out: V 400
